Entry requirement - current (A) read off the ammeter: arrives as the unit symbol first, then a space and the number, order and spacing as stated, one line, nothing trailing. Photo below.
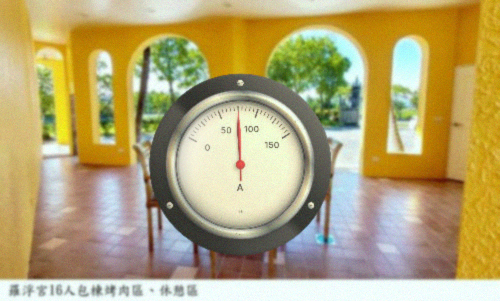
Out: A 75
